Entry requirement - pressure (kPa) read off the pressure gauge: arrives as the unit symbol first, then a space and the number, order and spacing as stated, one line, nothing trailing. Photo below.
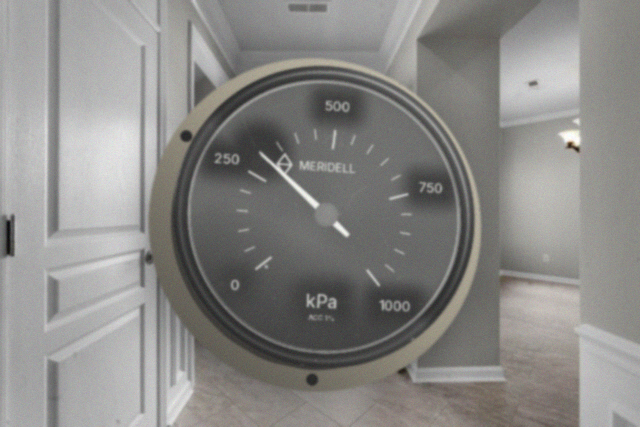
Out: kPa 300
